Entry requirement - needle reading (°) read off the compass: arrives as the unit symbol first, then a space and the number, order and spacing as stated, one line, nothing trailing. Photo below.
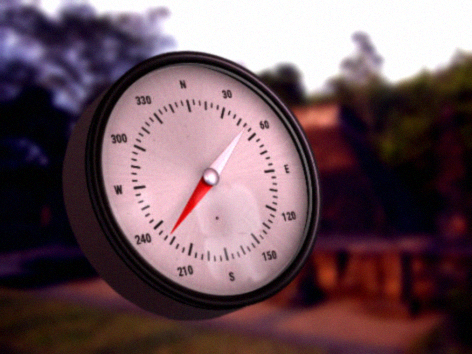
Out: ° 230
